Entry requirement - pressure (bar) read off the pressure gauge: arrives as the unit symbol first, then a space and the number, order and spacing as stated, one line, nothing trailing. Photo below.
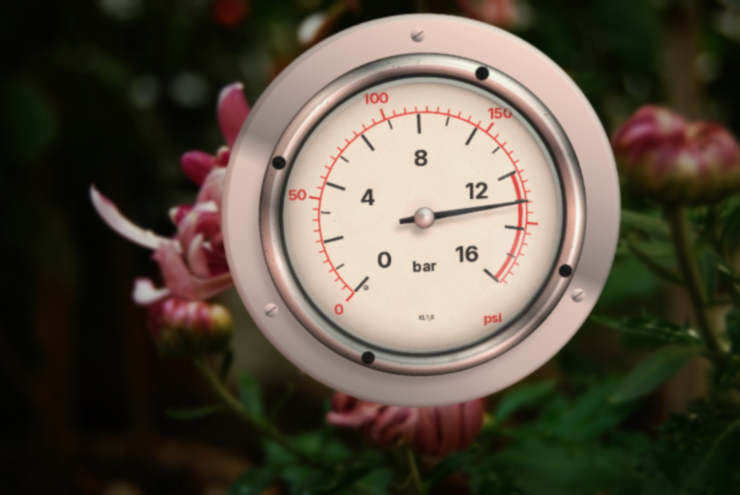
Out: bar 13
